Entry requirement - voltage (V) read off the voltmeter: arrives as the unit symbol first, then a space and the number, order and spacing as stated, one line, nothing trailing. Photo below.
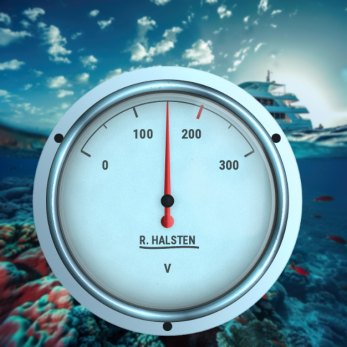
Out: V 150
